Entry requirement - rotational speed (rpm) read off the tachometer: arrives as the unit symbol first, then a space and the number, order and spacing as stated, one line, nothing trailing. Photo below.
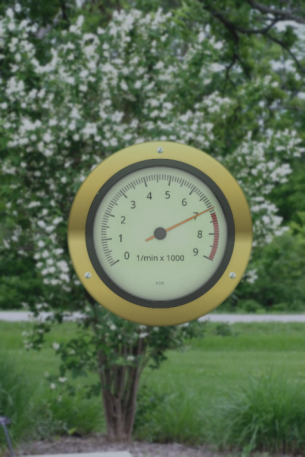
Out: rpm 7000
